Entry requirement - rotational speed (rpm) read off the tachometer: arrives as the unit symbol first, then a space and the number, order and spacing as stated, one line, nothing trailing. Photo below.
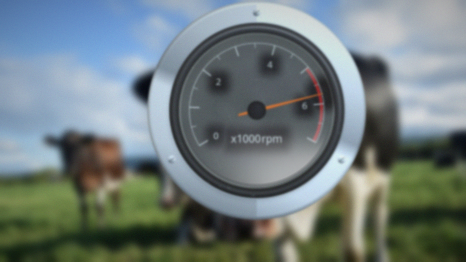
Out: rpm 5750
